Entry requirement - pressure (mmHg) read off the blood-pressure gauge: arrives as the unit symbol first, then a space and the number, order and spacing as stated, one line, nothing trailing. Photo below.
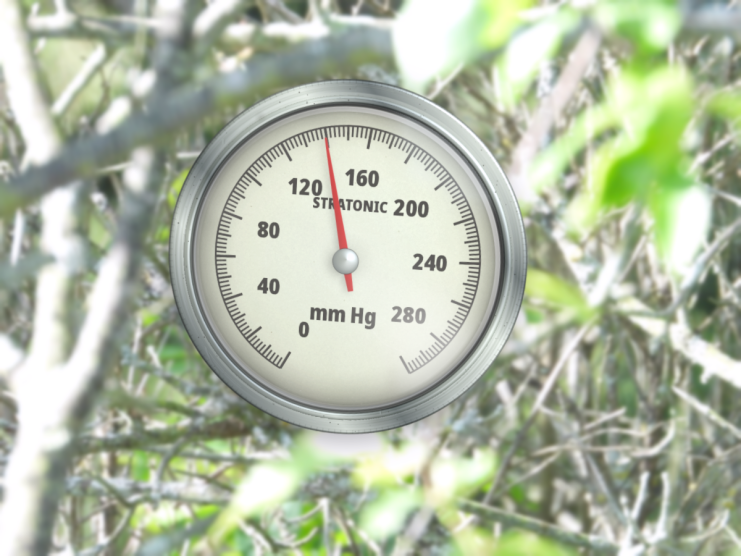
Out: mmHg 140
